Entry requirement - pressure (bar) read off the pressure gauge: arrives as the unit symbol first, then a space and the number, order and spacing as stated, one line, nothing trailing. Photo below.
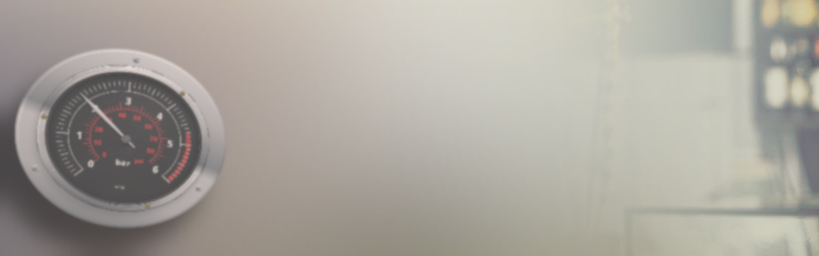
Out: bar 2
